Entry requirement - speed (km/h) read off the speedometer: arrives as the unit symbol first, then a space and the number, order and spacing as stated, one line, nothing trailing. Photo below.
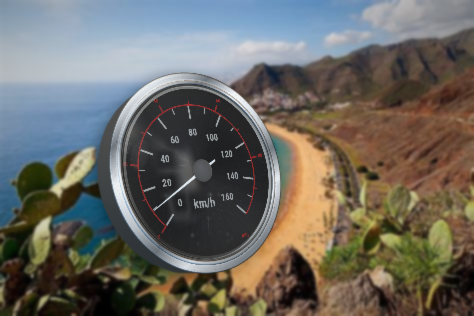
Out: km/h 10
